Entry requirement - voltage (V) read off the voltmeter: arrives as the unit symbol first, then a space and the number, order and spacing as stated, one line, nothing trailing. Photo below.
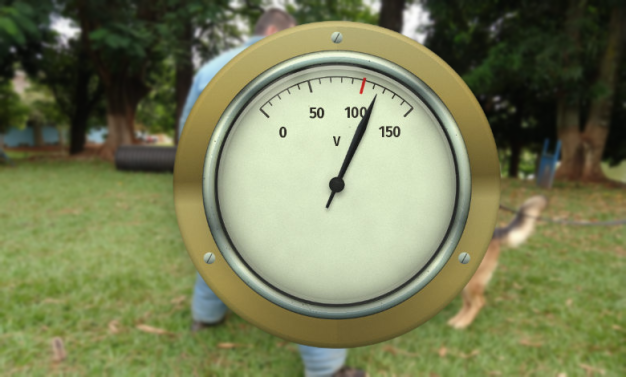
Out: V 115
